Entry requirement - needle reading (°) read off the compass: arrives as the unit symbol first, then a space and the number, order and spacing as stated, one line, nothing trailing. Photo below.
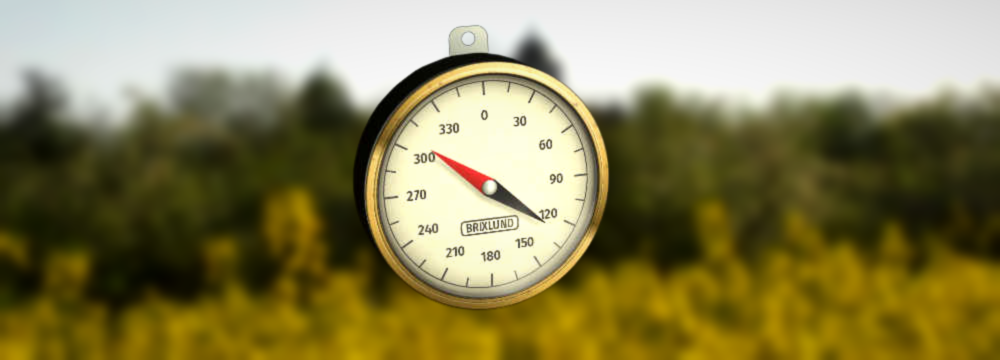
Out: ° 307.5
